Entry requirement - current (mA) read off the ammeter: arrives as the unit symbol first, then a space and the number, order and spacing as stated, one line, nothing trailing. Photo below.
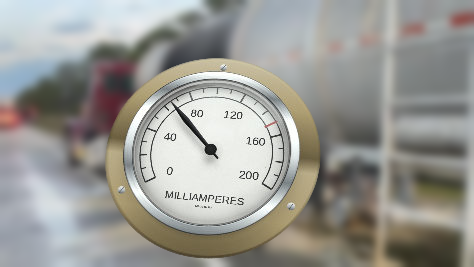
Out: mA 65
